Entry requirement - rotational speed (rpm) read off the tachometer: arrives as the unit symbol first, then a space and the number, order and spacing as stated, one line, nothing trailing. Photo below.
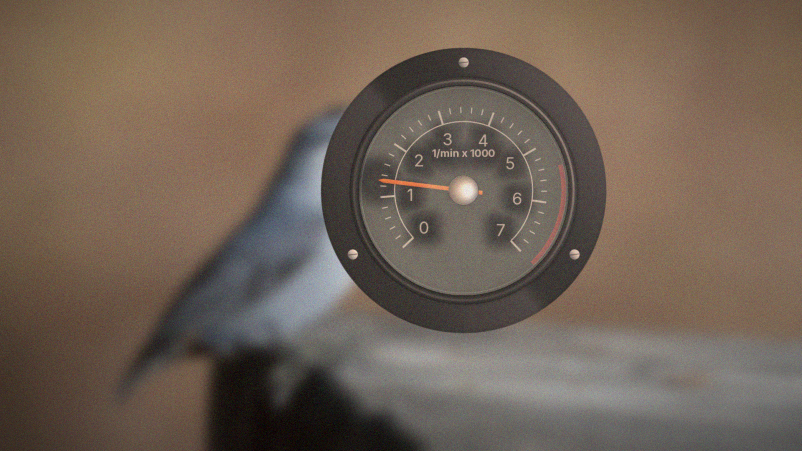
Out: rpm 1300
